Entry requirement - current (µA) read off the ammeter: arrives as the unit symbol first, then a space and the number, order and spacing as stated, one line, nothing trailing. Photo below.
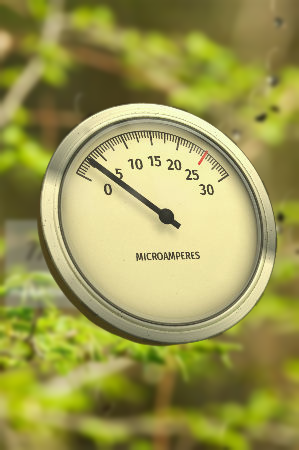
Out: µA 2.5
